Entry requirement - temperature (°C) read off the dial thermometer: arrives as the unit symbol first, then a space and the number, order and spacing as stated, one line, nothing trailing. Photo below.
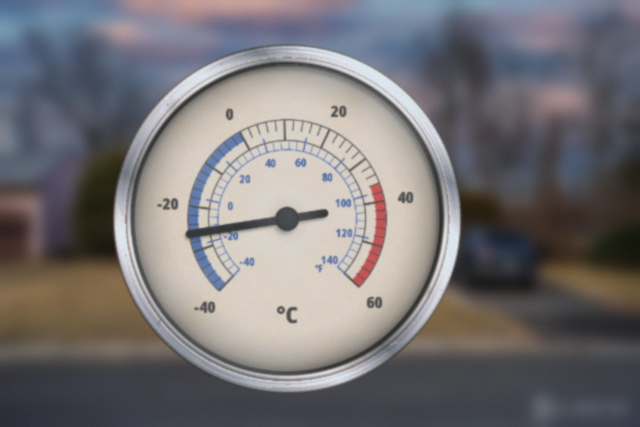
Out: °C -26
